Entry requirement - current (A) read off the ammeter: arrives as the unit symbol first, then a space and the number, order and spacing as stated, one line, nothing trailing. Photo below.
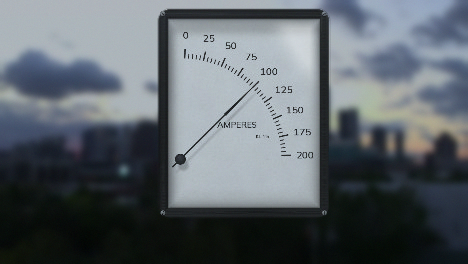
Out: A 100
